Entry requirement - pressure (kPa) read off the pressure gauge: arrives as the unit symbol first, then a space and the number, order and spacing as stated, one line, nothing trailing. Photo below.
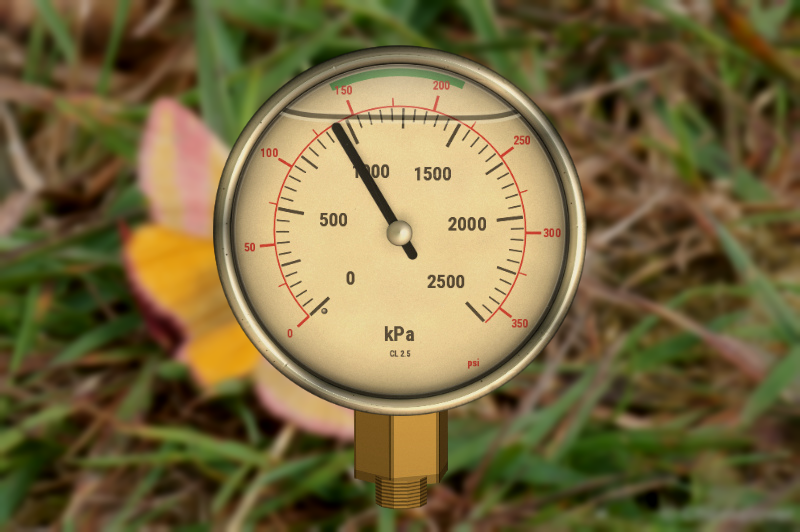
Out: kPa 950
